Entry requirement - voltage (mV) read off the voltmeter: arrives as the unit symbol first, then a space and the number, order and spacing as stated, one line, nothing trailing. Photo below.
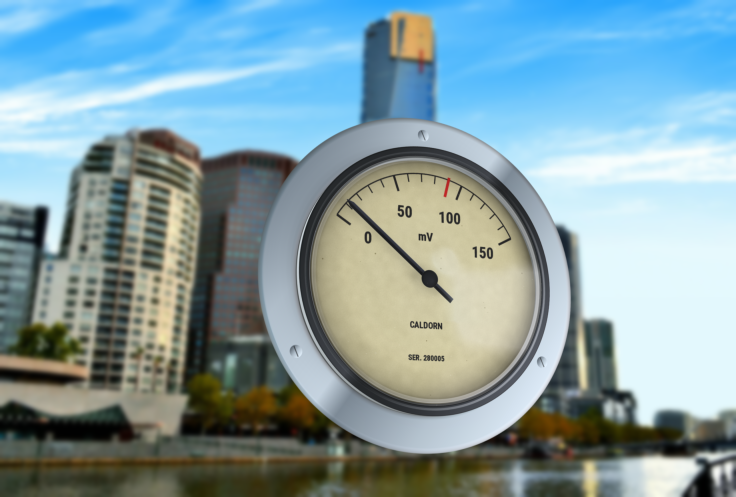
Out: mV 10
